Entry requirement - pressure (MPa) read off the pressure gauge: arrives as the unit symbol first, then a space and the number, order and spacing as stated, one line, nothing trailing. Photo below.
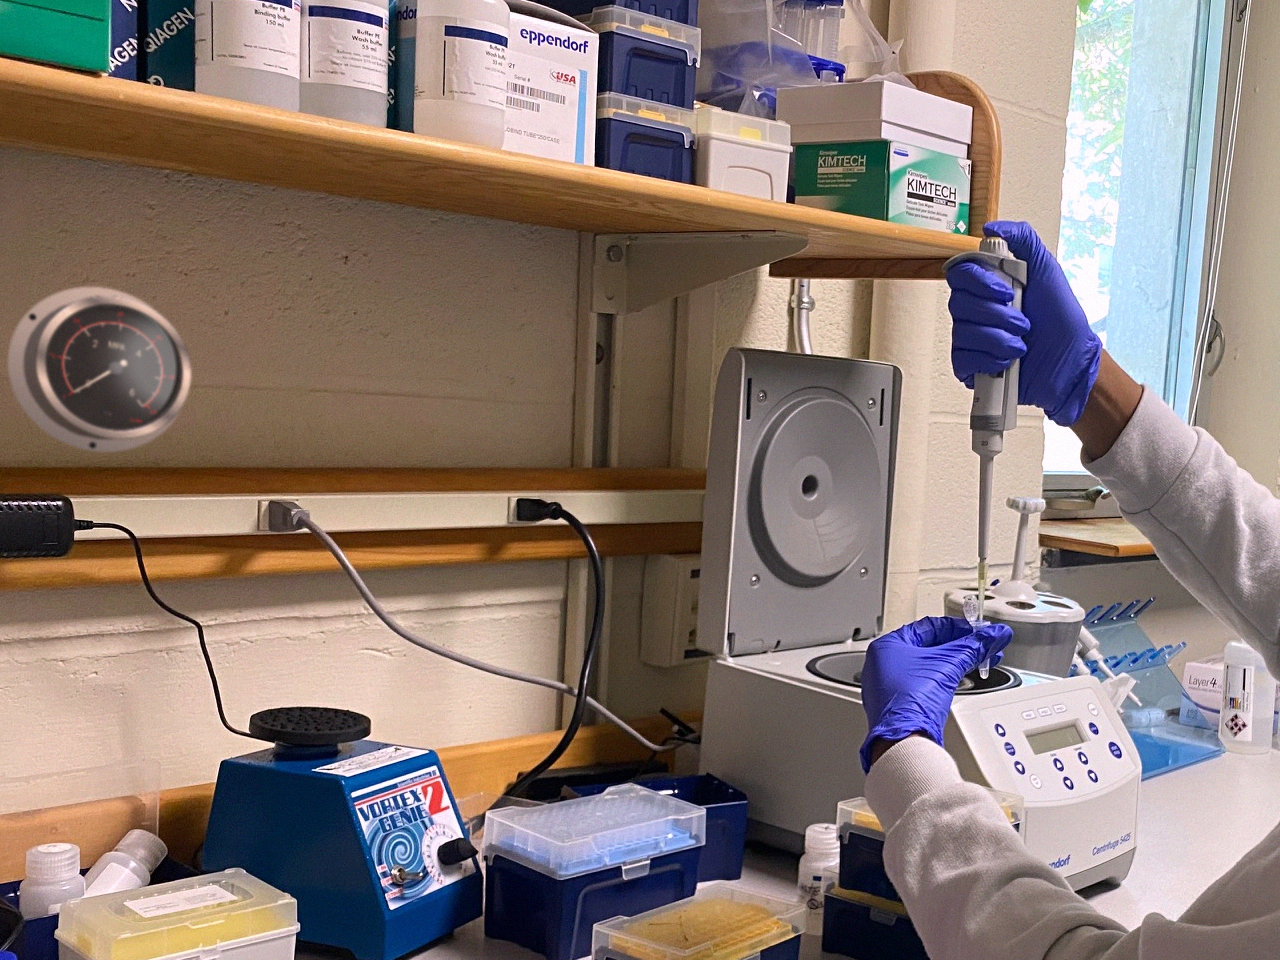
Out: MPa 0
